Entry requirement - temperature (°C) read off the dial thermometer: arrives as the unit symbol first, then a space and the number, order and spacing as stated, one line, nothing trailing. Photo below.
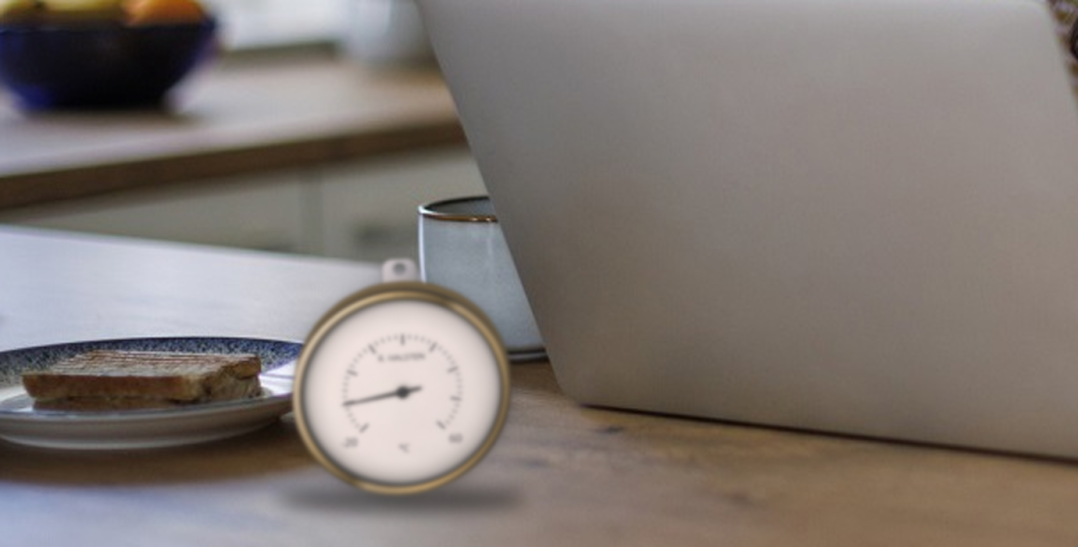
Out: °C -10
